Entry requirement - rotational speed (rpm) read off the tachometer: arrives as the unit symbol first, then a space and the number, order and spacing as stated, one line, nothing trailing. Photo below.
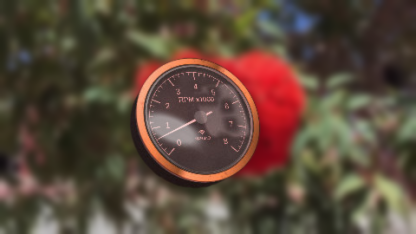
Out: rpm 600
